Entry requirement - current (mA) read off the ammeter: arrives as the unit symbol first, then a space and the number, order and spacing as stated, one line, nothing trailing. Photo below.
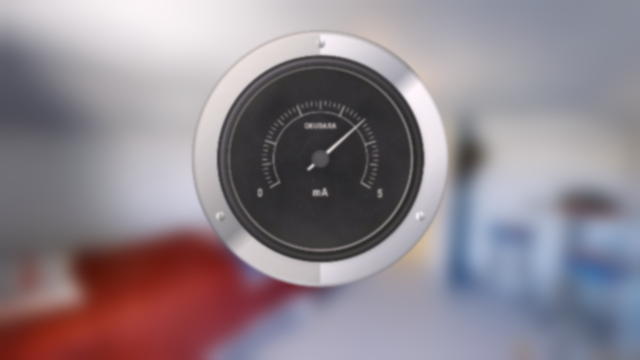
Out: mA 3.5
